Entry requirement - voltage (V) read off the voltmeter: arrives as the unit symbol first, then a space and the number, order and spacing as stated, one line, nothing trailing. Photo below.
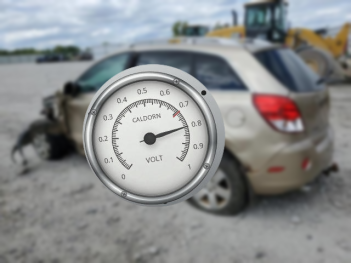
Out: V 0.8
